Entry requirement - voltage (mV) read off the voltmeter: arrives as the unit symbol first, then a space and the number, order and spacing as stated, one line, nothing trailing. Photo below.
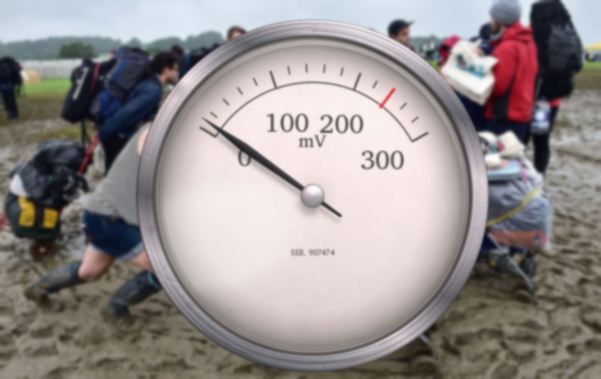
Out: mV 10
